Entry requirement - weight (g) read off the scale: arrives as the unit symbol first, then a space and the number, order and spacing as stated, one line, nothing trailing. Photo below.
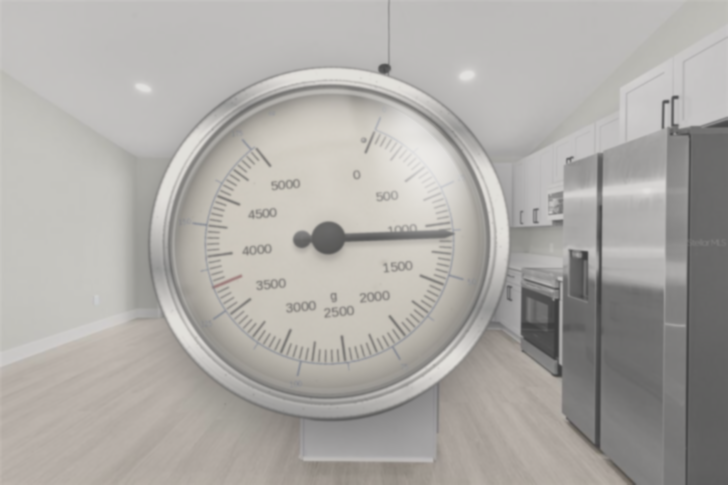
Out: g 1100
